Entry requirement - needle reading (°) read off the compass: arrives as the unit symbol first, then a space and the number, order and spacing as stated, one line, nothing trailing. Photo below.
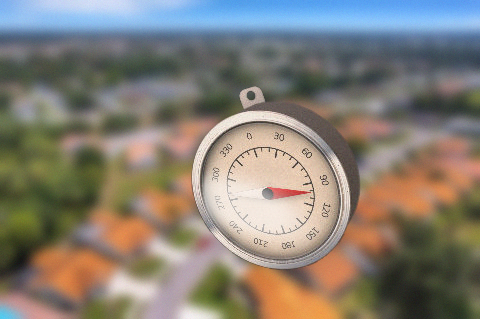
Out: ° 100
